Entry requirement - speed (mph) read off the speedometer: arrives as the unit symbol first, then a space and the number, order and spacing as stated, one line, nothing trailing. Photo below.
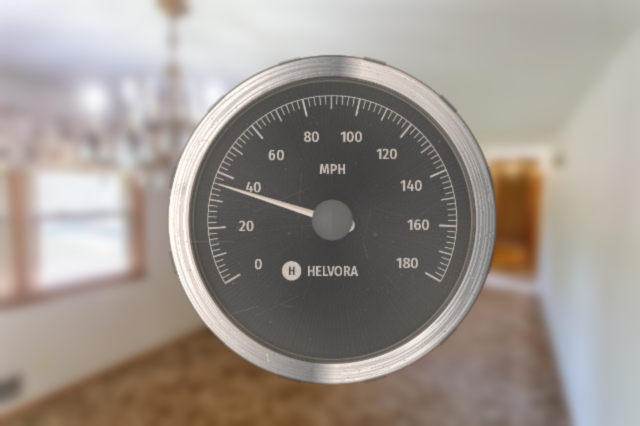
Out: mph 36
